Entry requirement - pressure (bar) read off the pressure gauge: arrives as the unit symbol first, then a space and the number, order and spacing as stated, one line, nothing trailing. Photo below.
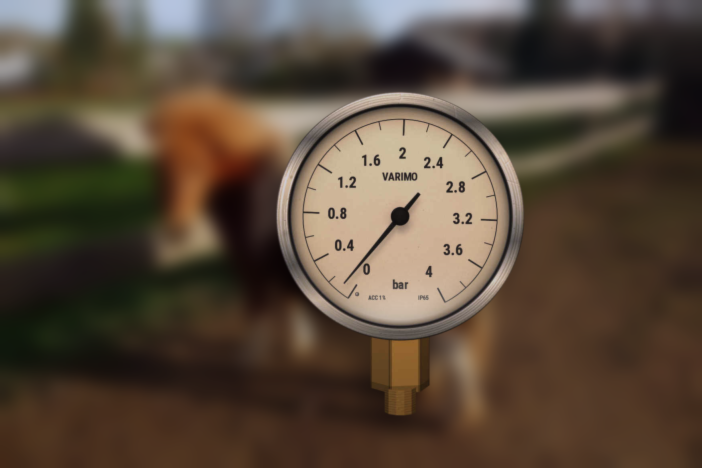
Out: bar 0.1
